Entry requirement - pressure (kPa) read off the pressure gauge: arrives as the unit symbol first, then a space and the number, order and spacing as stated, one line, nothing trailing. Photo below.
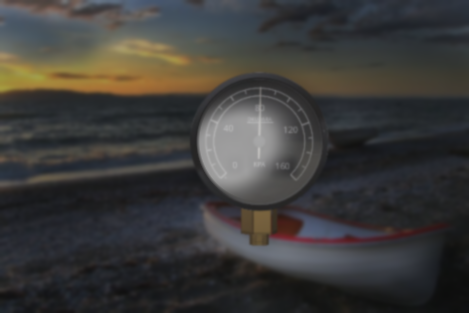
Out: kPa 80
